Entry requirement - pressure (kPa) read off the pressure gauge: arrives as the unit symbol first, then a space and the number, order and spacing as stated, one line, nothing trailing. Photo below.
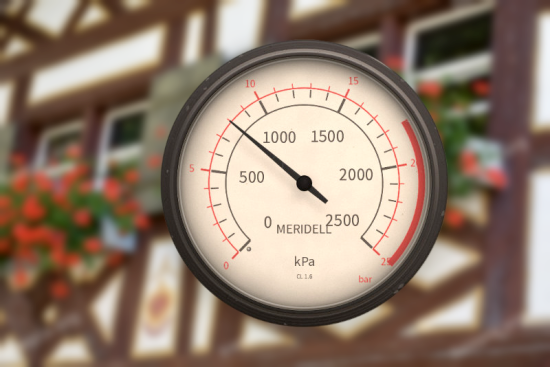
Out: kPa 800
